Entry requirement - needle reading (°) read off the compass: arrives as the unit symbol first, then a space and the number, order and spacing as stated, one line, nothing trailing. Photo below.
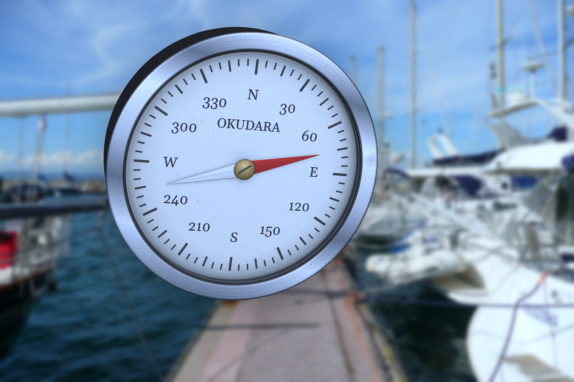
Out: ° 75
